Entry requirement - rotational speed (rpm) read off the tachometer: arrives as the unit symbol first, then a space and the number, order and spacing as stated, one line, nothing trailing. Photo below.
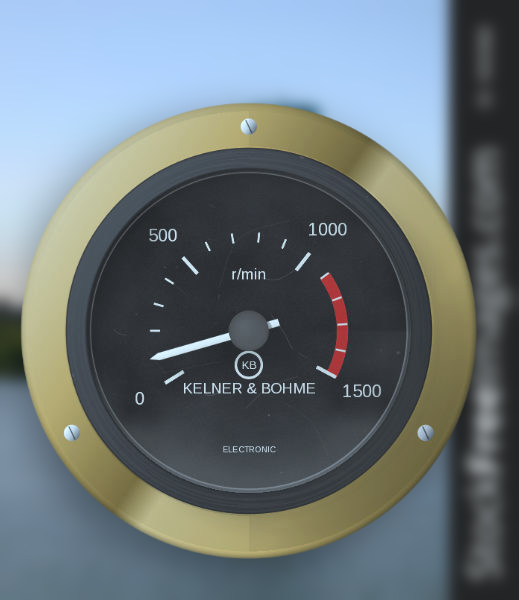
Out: rpm 100
